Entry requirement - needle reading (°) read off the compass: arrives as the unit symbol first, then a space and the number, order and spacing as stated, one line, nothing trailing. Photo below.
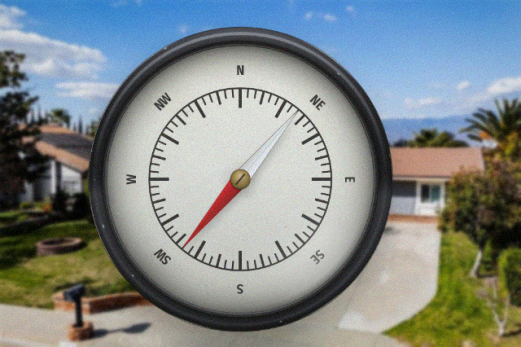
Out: ° 220
